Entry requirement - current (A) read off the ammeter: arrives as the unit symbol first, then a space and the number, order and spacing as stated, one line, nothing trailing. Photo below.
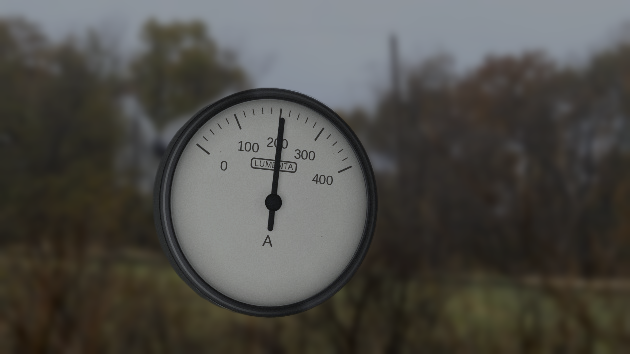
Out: A 200
